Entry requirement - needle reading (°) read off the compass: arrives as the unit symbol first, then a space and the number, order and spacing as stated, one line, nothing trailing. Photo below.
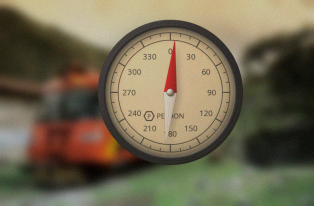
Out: ° 5
